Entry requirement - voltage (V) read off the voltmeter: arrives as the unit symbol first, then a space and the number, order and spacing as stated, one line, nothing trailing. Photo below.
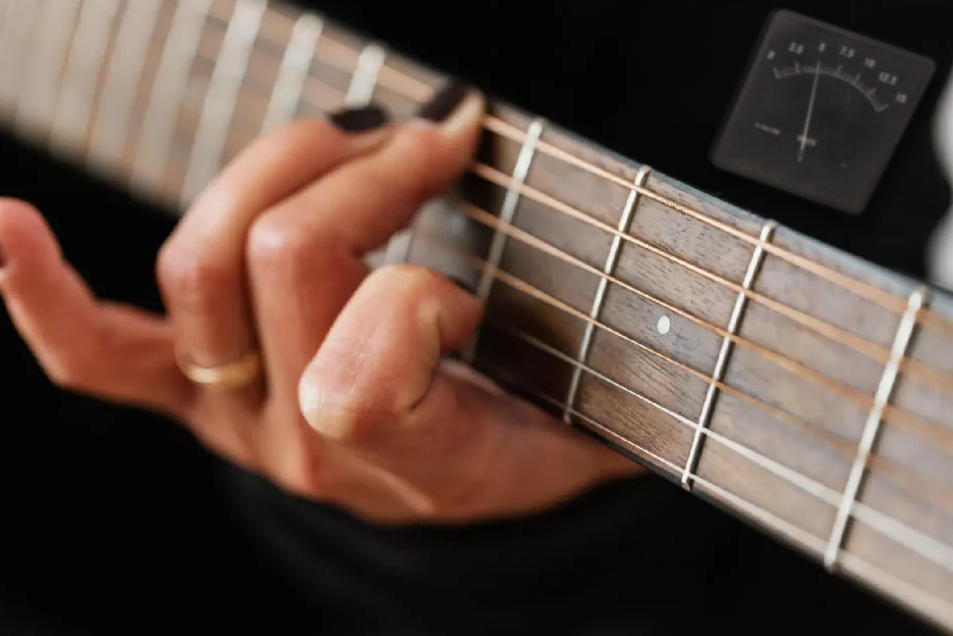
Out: V 5
